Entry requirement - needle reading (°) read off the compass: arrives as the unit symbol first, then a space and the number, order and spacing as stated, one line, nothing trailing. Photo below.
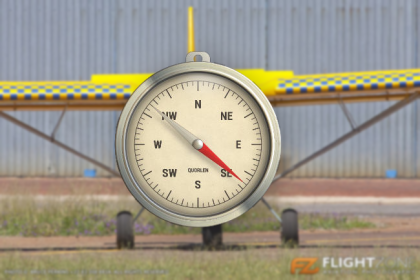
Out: ° 130
